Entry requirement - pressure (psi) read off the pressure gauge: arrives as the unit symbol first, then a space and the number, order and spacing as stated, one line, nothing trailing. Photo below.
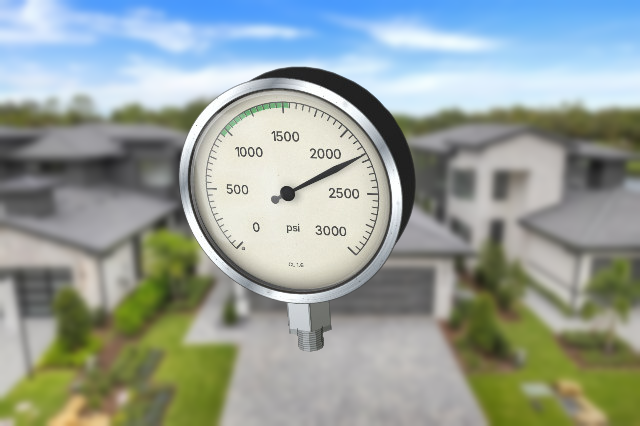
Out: psi 2200
